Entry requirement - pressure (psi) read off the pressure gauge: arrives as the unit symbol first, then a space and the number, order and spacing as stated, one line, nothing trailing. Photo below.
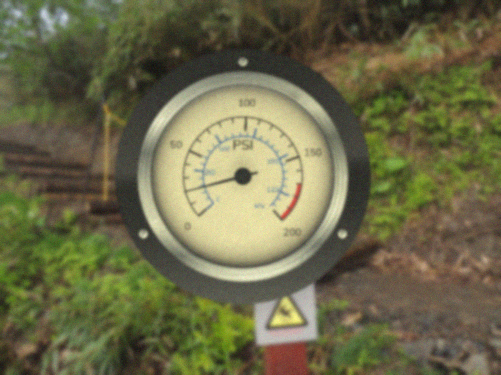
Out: psi 20
